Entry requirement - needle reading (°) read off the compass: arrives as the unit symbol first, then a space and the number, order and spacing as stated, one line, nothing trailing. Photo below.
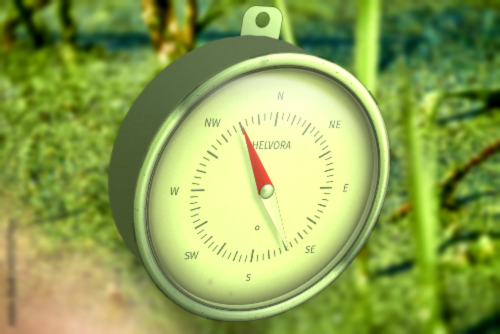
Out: ° 330
